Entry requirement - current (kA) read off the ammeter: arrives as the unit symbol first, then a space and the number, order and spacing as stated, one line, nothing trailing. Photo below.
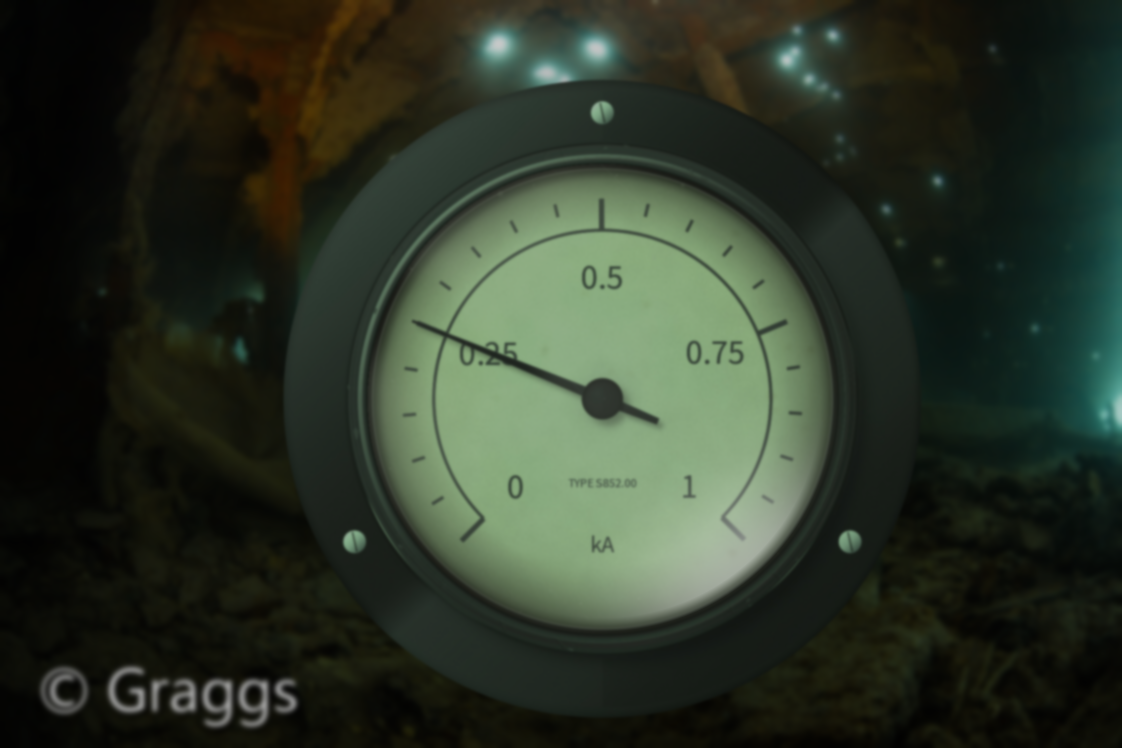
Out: kA 0.25
